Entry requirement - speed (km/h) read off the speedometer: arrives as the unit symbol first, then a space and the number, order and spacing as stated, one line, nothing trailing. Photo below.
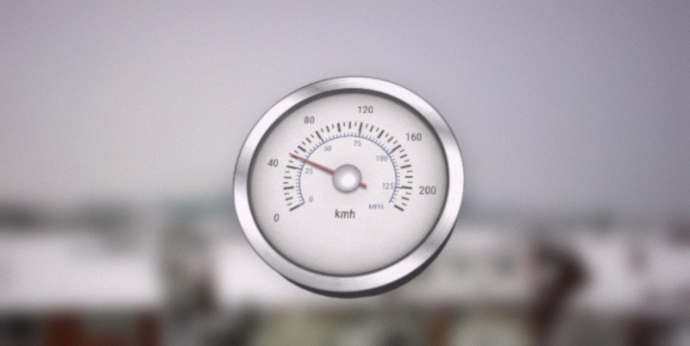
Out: km/h 50
